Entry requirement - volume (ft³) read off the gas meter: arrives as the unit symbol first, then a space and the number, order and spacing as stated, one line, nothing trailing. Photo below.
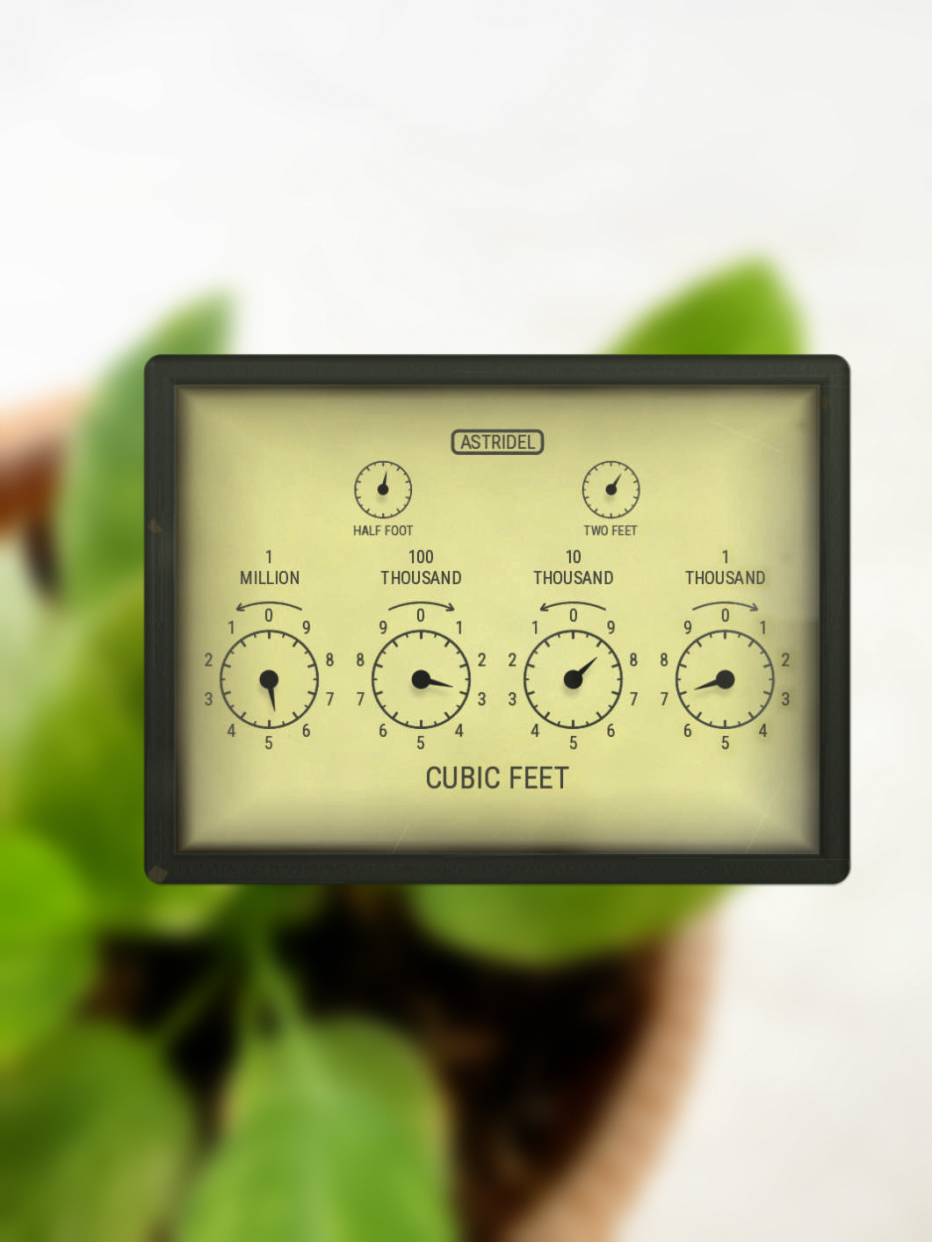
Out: ft³ 528700
